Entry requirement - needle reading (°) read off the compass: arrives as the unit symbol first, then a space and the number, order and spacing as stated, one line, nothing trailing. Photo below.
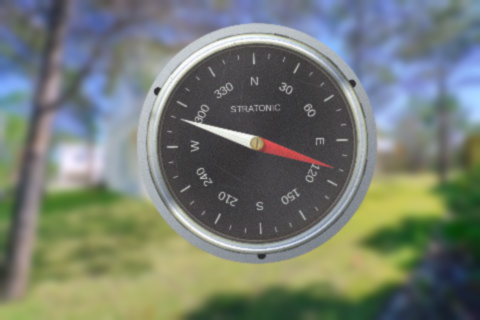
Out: ° 110
